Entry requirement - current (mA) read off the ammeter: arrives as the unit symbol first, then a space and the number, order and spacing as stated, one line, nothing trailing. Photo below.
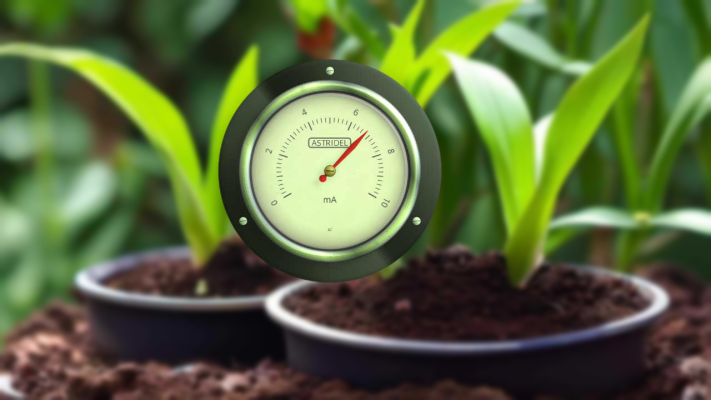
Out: mA 6.8
